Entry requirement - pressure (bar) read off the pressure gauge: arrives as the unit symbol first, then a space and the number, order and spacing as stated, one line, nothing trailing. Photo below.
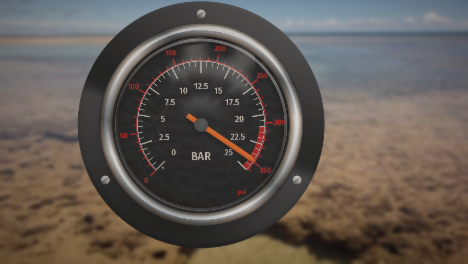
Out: bar 24
